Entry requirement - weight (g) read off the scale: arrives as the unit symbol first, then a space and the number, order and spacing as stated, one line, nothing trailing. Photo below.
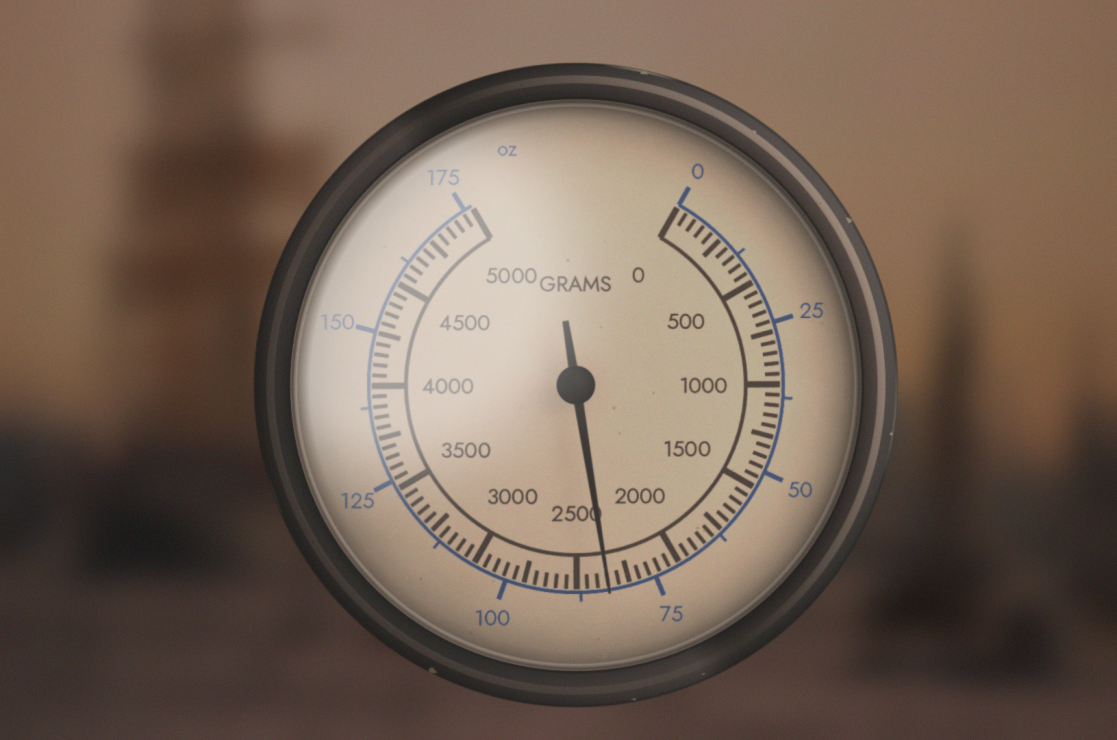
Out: g 2350
